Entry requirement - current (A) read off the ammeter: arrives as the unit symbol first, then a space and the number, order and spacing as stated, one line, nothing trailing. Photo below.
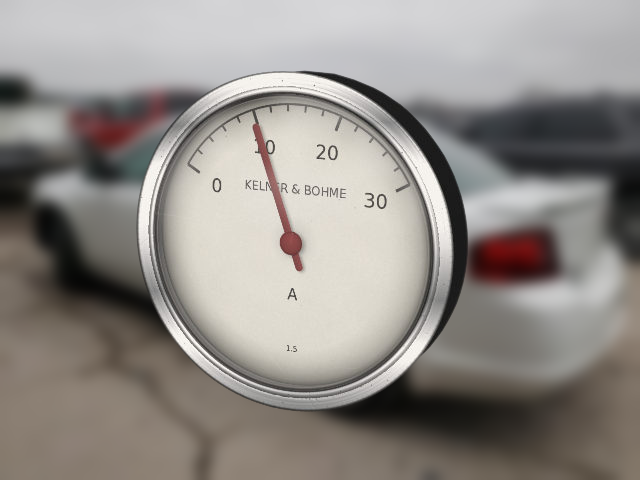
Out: A 10
